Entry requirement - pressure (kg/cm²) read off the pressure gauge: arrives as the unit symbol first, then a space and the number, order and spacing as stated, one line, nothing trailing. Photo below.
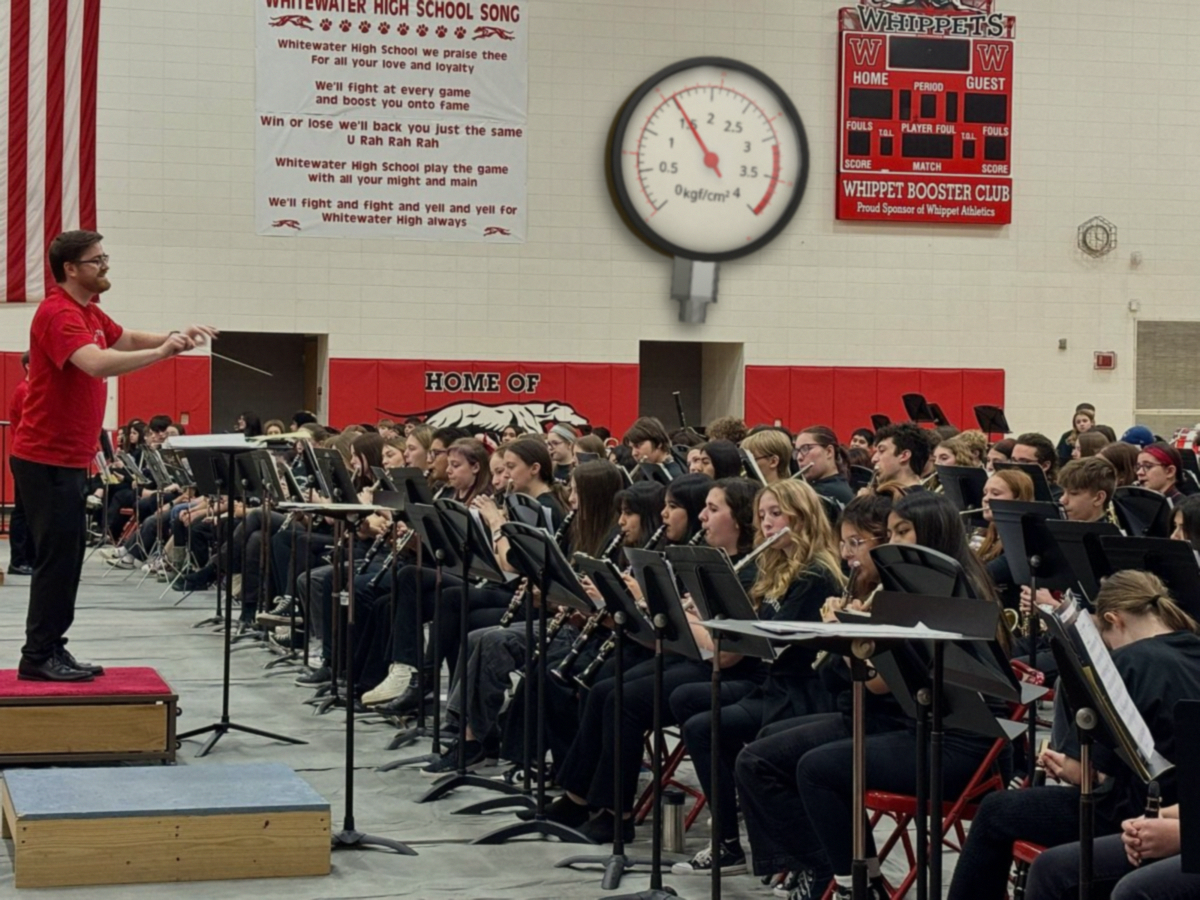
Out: kg/cm² 1.5
